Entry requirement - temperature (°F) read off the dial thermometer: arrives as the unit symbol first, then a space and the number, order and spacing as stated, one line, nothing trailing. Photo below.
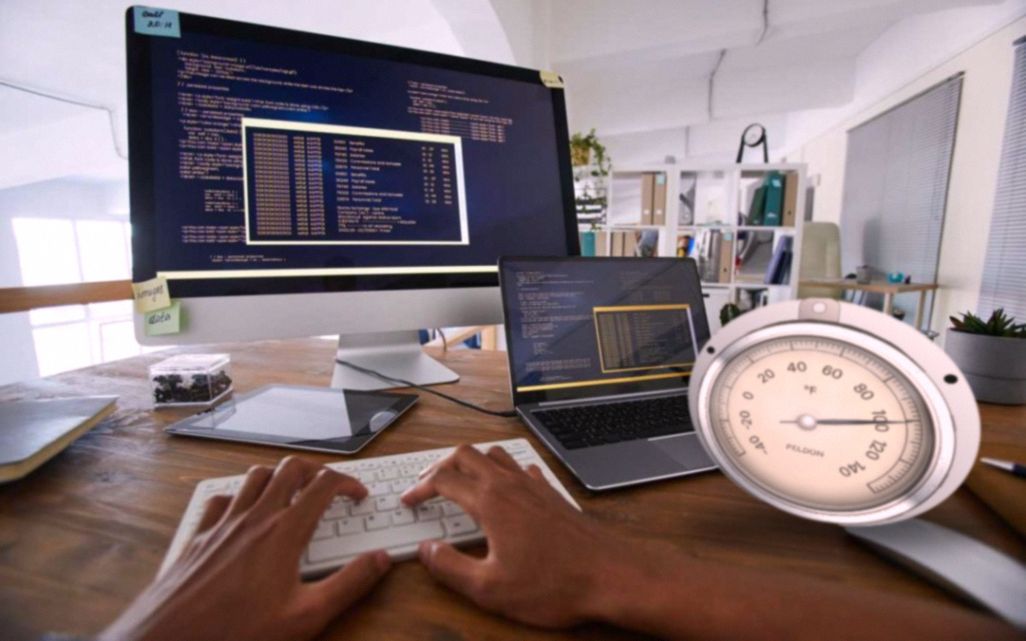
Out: °F 100
